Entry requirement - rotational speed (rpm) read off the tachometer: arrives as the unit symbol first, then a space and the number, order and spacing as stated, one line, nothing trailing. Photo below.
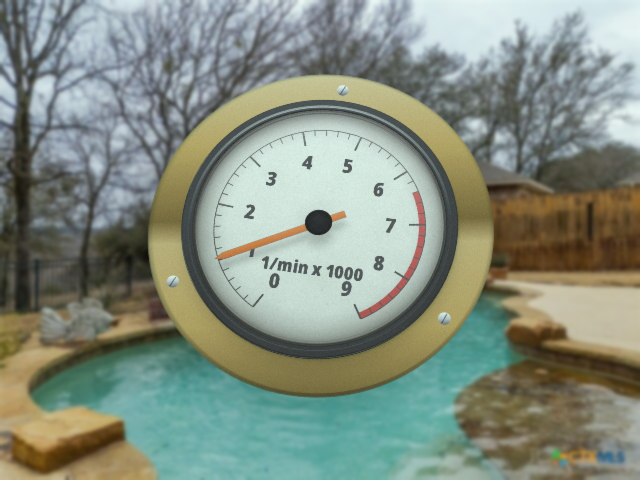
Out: rpm 1000
